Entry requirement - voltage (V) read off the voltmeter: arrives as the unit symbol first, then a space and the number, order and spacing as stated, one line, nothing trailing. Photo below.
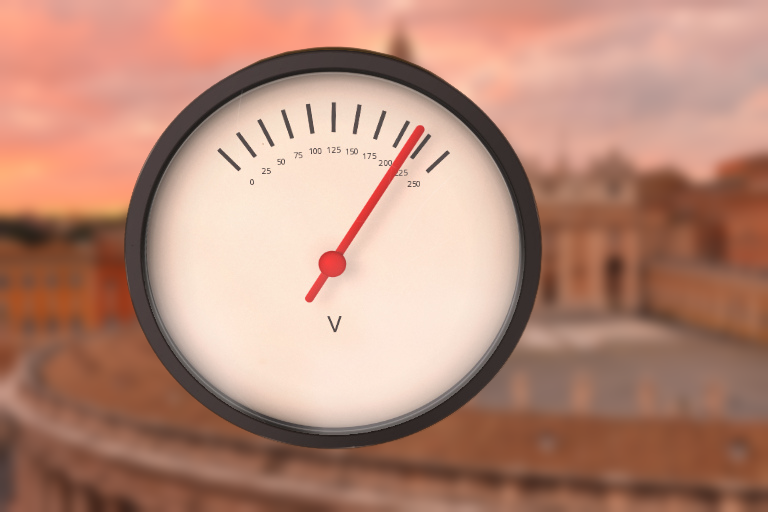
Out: V 212.5
